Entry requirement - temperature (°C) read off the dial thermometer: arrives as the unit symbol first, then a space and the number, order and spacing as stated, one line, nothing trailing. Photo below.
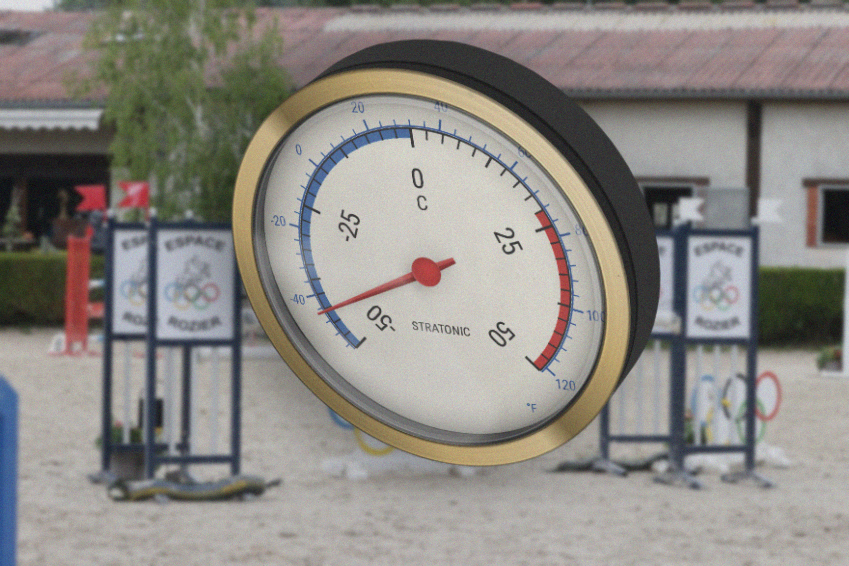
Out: °C -42.5
